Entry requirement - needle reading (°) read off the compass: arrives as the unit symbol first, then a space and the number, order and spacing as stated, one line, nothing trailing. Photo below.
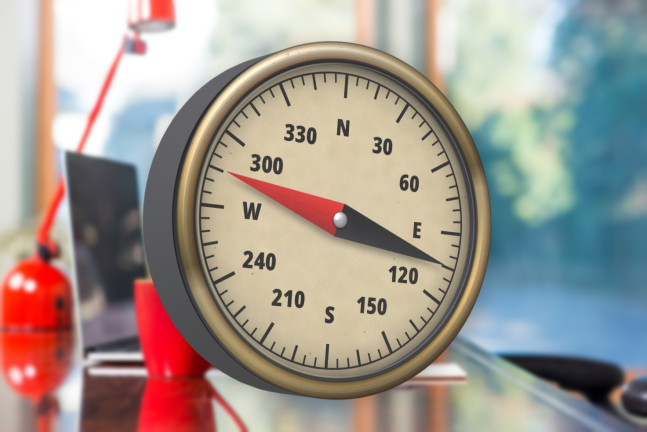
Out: ° 285
